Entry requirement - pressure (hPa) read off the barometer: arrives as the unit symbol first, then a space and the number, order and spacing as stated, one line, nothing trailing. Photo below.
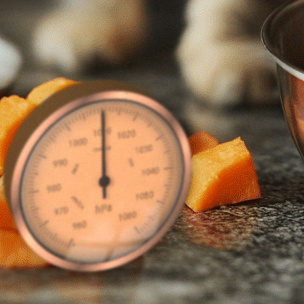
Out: hPa 1010
